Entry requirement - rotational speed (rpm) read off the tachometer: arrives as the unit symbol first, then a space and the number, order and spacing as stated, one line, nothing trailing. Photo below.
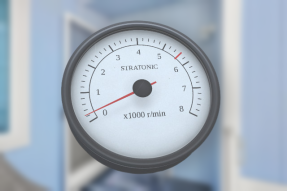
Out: rpm 200
